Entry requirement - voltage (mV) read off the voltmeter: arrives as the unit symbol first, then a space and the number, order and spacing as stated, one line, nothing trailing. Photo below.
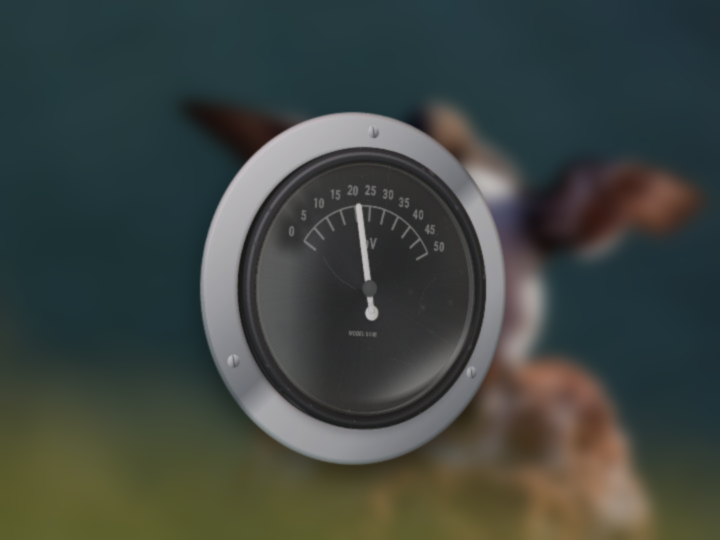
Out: mV 20
